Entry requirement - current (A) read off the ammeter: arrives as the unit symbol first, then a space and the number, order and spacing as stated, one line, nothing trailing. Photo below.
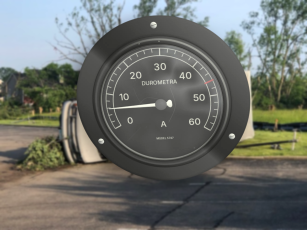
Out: A 6
